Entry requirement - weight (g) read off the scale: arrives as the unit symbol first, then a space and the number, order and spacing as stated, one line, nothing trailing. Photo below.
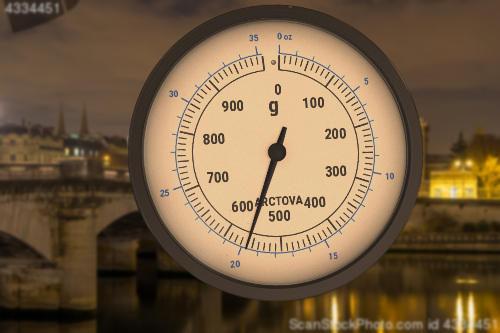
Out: g 560
